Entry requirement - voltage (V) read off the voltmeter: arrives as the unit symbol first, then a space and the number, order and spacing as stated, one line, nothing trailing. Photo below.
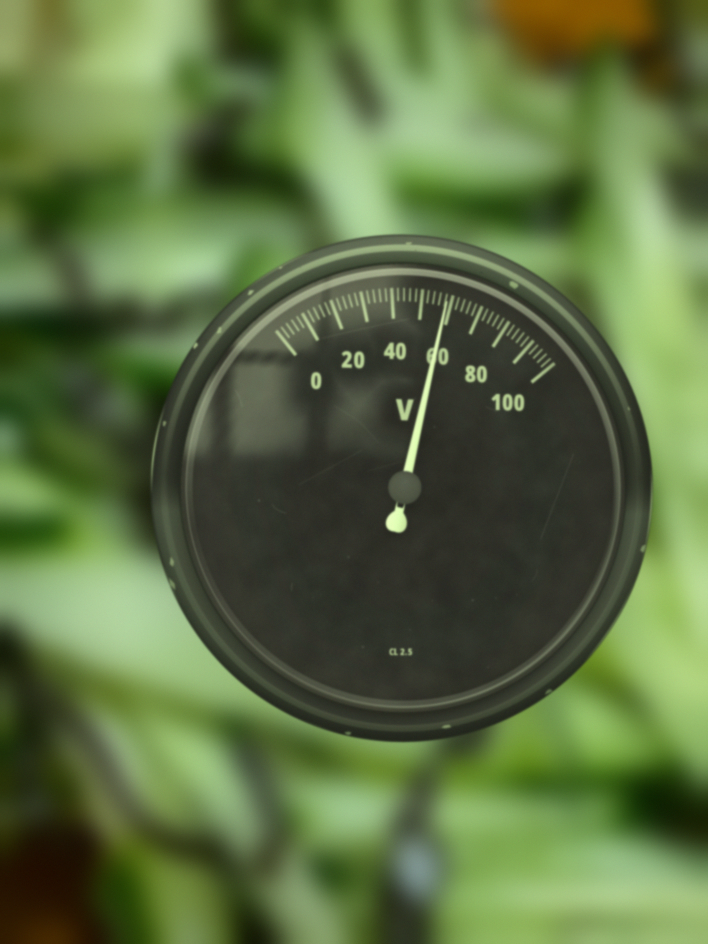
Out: V 58
